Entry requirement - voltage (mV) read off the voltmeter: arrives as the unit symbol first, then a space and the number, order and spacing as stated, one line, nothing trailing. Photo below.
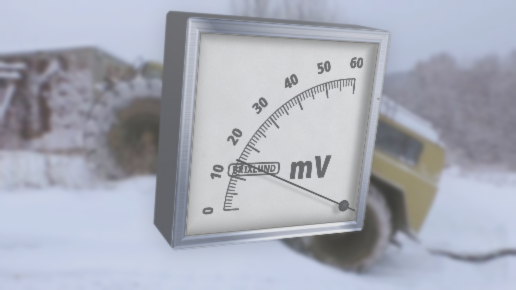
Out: mV 15
